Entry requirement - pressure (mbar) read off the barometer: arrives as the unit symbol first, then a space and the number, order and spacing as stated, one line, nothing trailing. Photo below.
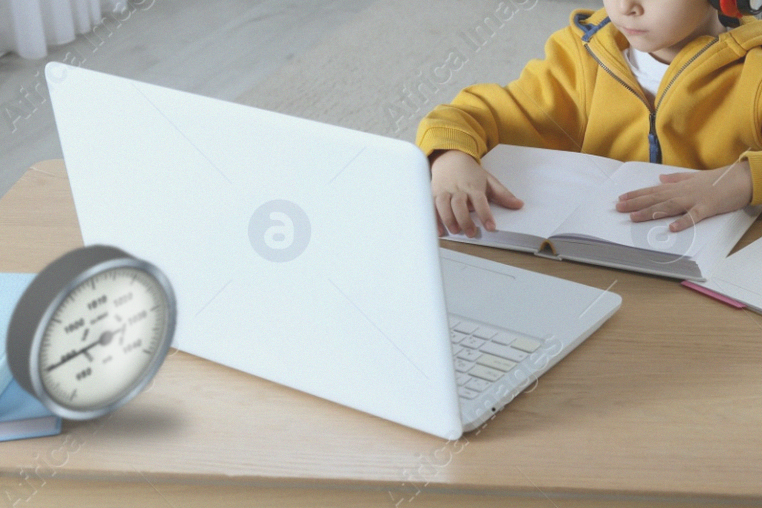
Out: mbar 990
